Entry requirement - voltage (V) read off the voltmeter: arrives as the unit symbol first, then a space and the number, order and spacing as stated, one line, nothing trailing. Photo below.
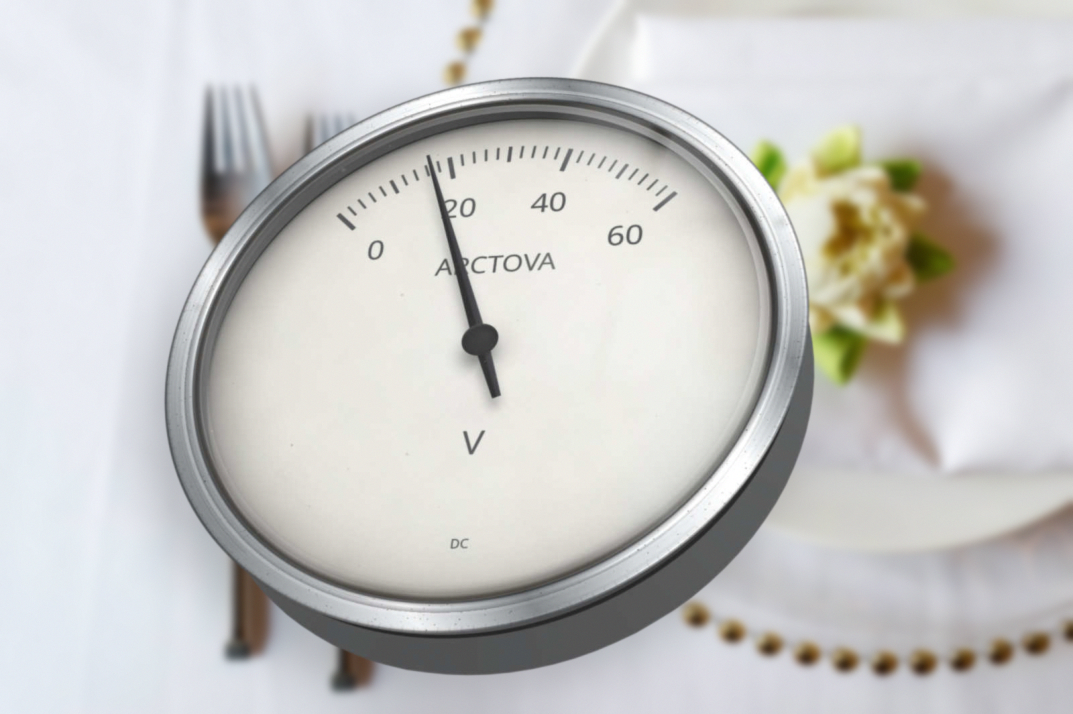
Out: V 17
